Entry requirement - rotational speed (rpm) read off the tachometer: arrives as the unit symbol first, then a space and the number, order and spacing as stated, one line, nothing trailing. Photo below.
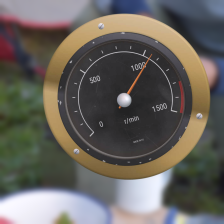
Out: rpm 1050
